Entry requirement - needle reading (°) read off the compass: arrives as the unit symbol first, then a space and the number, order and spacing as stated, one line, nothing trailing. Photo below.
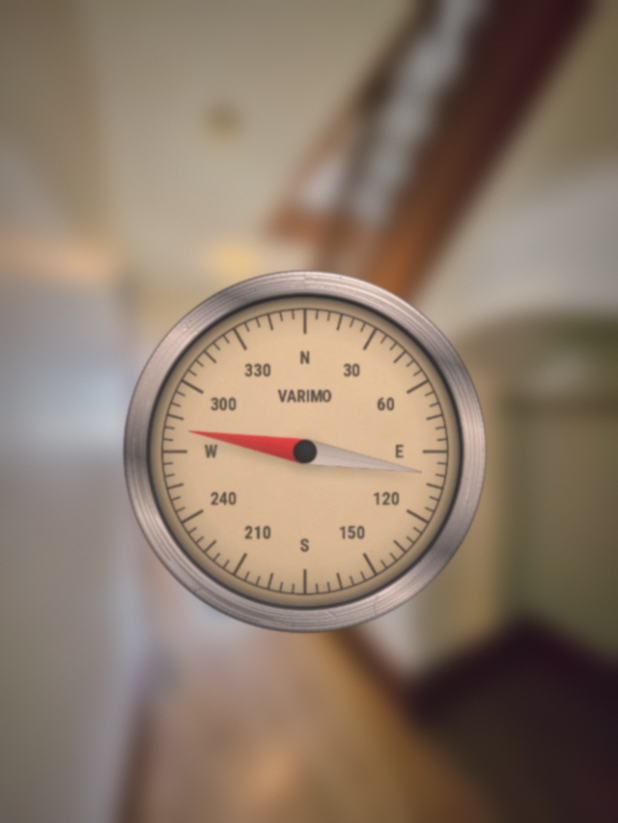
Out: ° 280
